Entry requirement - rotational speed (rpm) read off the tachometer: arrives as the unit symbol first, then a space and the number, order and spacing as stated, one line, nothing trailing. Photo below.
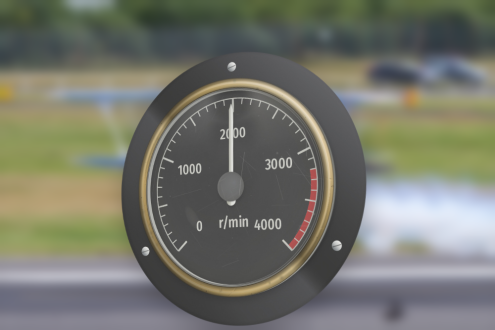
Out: rpm 2000
